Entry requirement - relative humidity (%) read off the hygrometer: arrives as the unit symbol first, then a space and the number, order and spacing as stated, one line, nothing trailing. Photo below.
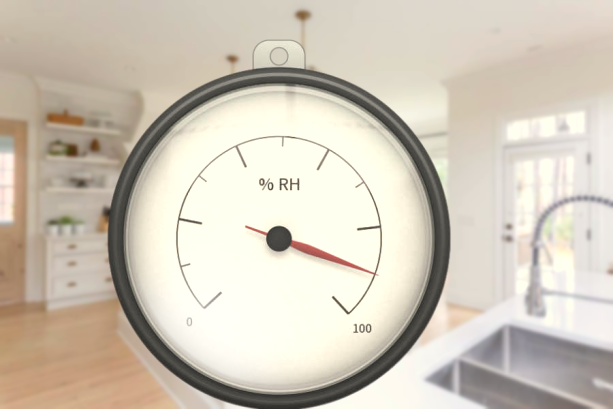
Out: % 90
